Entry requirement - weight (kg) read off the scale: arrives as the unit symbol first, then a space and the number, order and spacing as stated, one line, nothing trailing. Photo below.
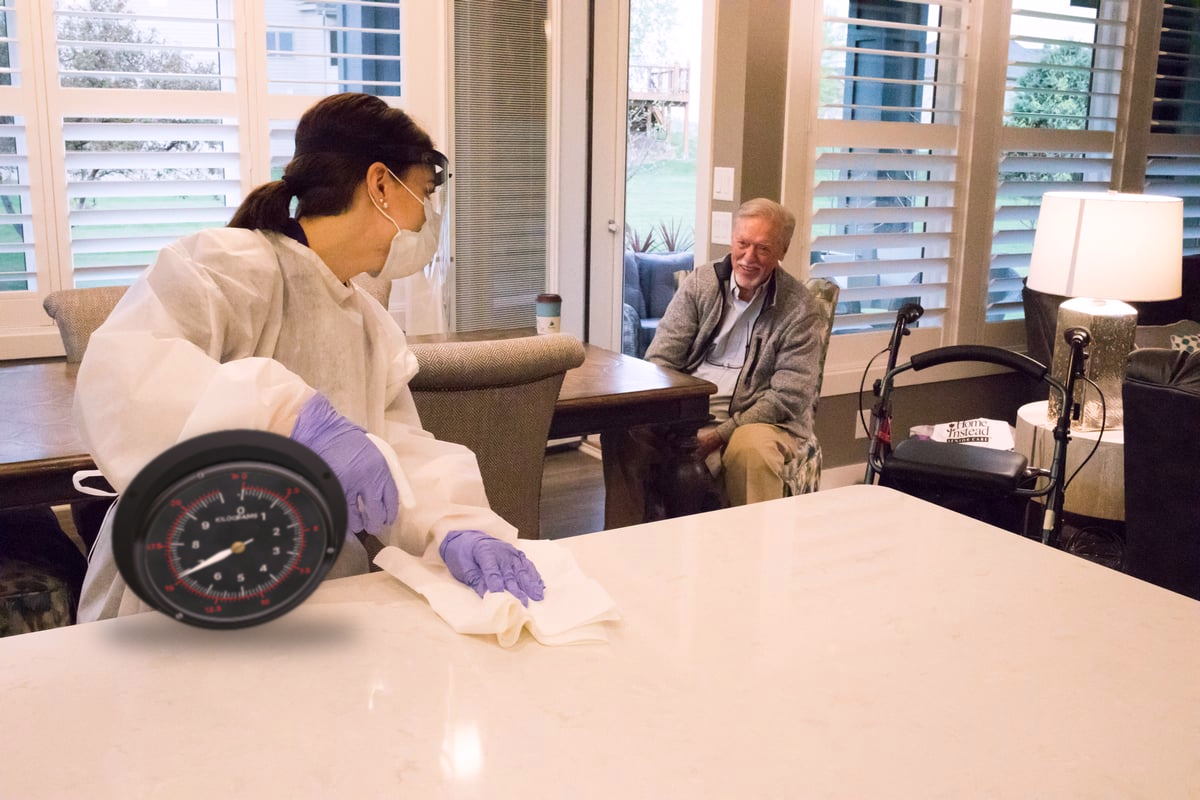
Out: kg 7
